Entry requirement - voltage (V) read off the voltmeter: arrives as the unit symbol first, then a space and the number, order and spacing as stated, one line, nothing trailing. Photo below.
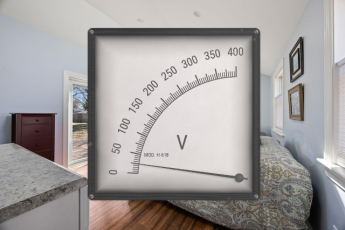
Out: V 25
